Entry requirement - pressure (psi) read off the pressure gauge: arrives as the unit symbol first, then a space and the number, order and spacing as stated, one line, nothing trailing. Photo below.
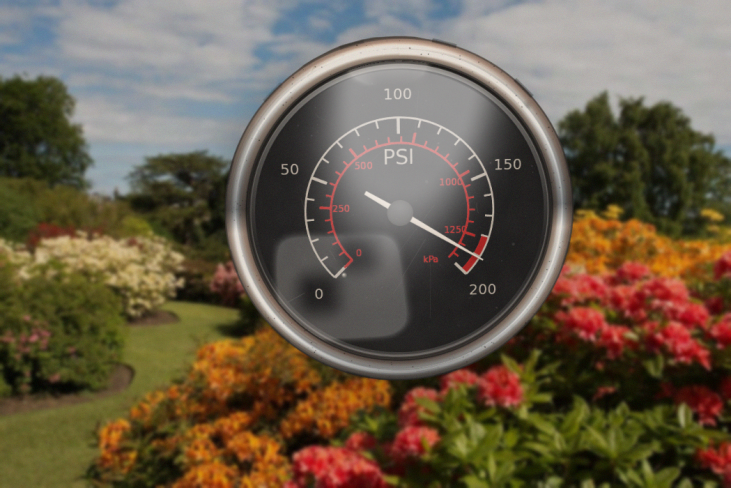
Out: psi 190
